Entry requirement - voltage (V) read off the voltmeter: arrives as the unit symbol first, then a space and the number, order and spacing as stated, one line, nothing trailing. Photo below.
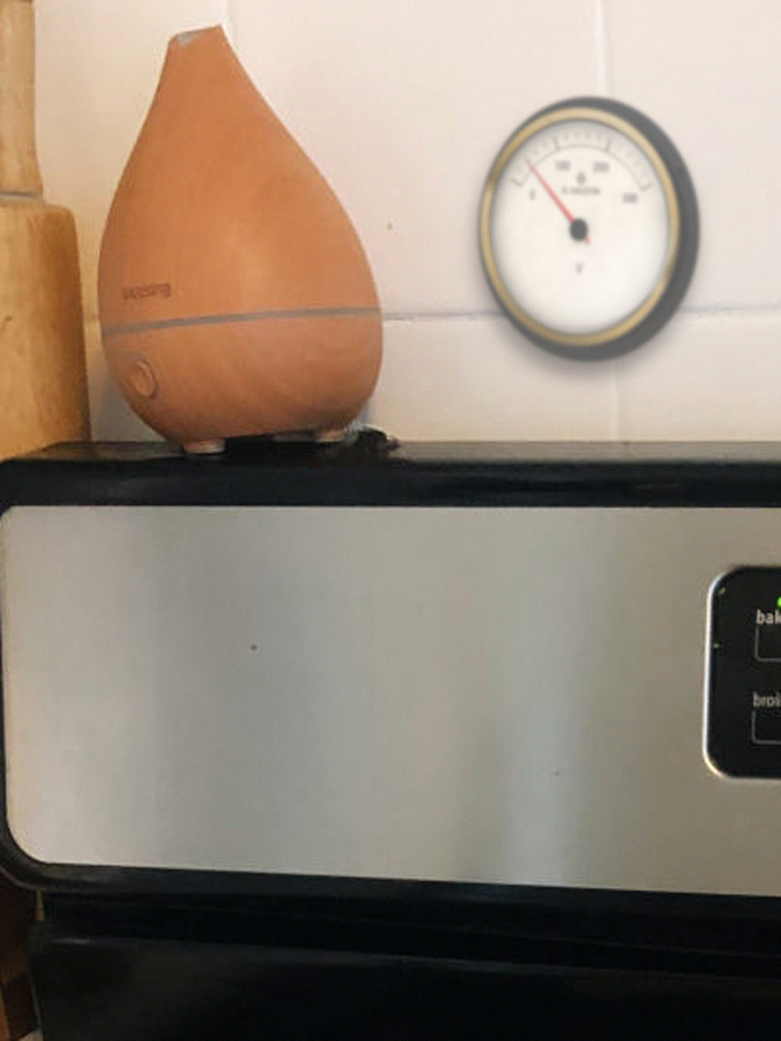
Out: V 40
